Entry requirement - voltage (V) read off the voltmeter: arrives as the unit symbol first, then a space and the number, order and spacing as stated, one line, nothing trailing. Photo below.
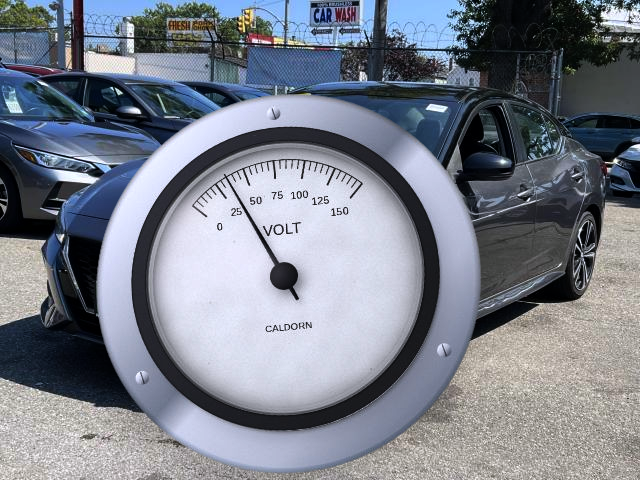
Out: V 35
